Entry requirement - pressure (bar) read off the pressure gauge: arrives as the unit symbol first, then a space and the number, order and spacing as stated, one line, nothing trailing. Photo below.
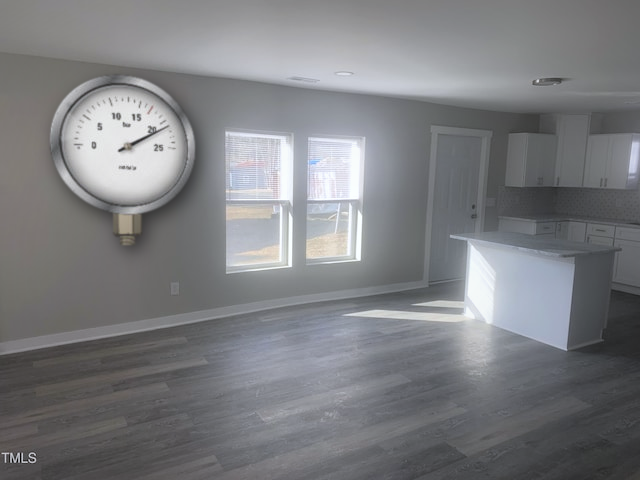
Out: bar 21
